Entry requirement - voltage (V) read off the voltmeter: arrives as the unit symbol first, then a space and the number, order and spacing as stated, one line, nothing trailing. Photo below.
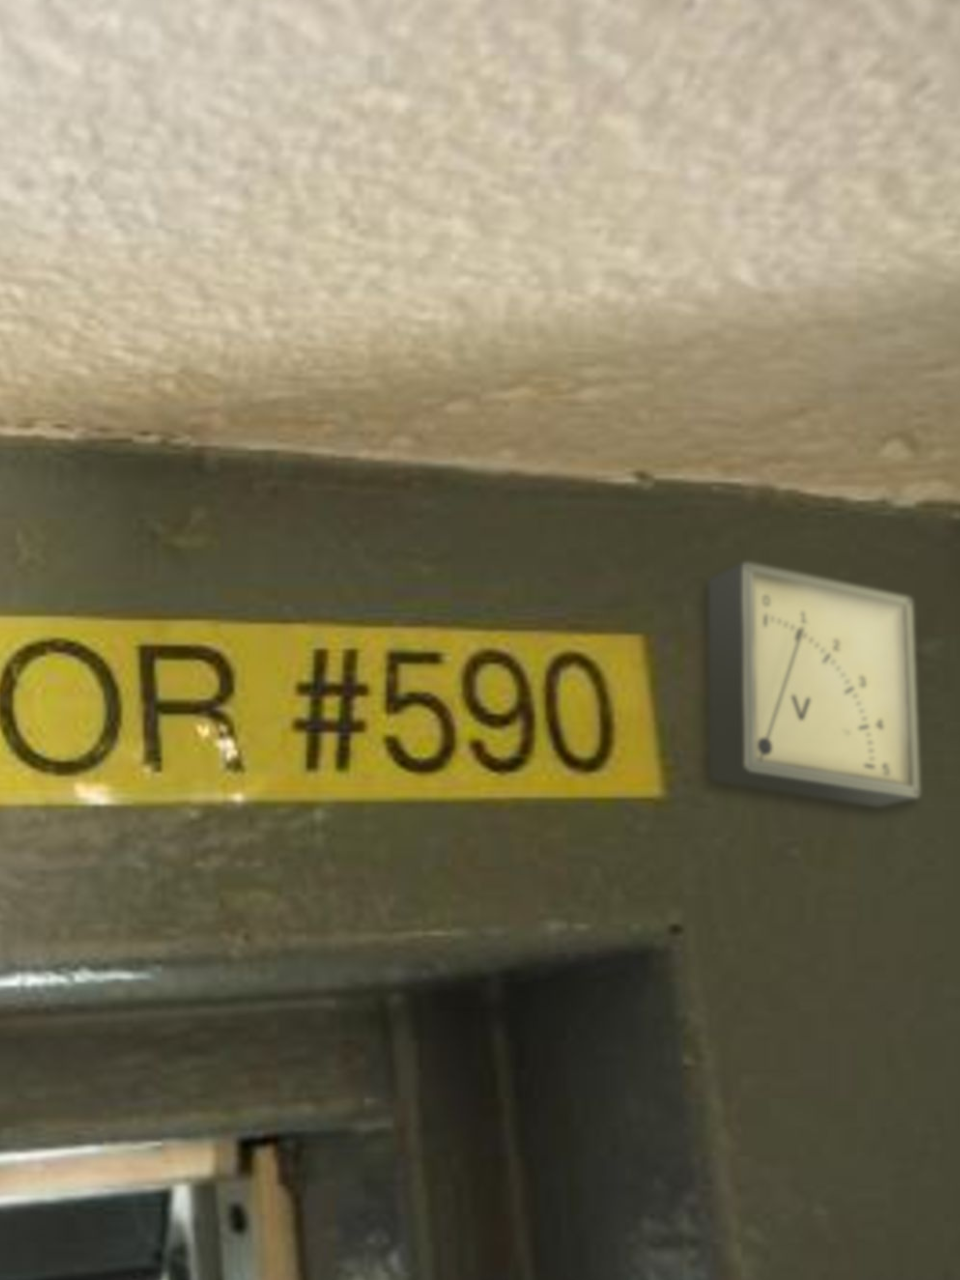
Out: V 1
